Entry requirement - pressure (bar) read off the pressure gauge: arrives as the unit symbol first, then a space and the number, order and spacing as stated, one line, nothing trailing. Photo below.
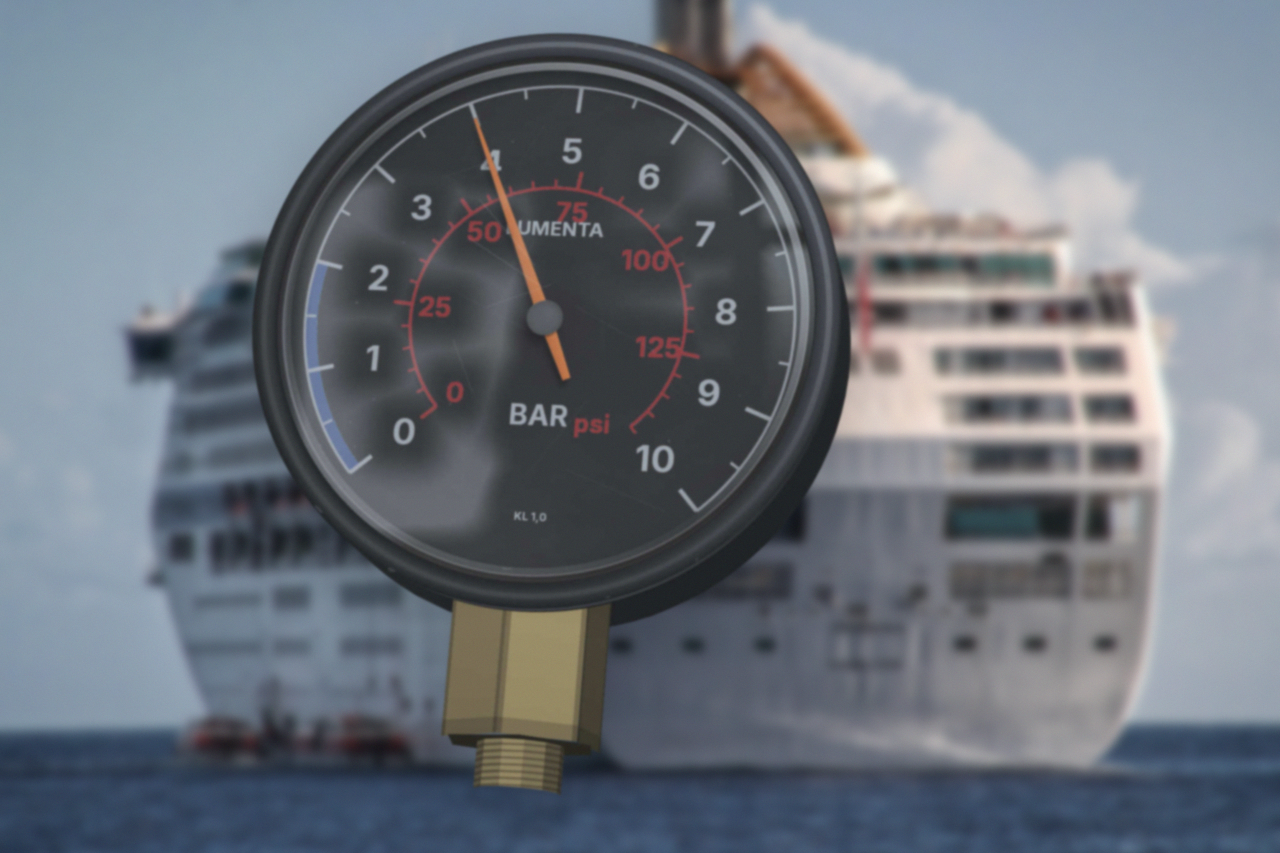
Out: bar 4
